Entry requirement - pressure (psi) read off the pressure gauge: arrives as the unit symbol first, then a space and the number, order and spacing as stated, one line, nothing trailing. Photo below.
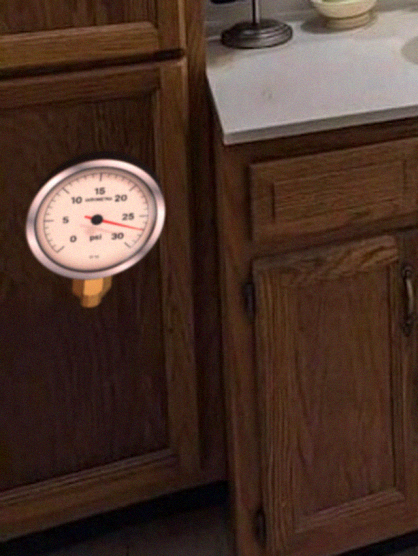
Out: psi 27
